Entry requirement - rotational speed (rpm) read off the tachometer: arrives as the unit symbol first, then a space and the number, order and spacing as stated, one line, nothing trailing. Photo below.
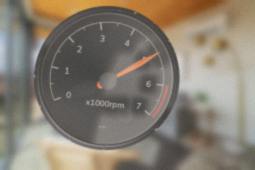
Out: rpm 5000
